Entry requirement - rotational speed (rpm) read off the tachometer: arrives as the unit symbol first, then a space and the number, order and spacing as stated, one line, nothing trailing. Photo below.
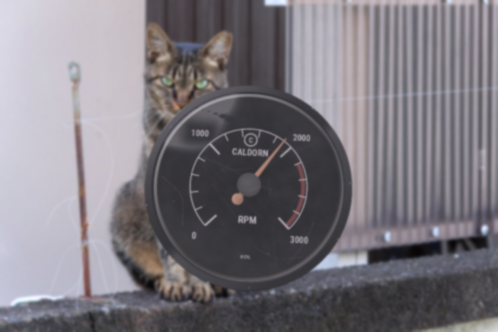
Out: rpm 1900
